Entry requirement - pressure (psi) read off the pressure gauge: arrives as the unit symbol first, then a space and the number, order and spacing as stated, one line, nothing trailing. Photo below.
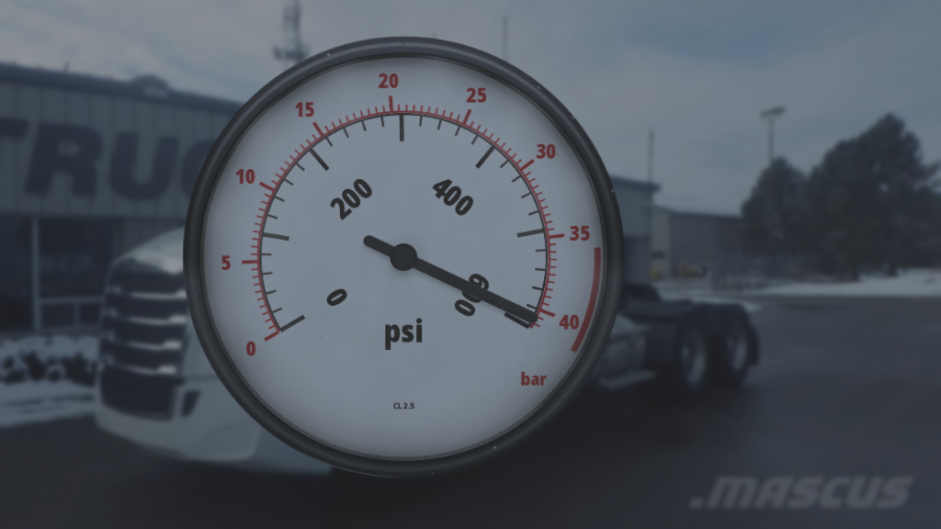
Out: psi 590
